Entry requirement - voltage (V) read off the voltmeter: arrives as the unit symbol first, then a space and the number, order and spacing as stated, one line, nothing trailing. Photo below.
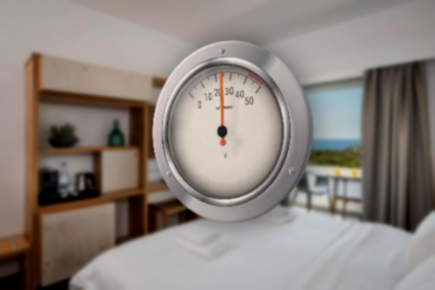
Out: V 25
